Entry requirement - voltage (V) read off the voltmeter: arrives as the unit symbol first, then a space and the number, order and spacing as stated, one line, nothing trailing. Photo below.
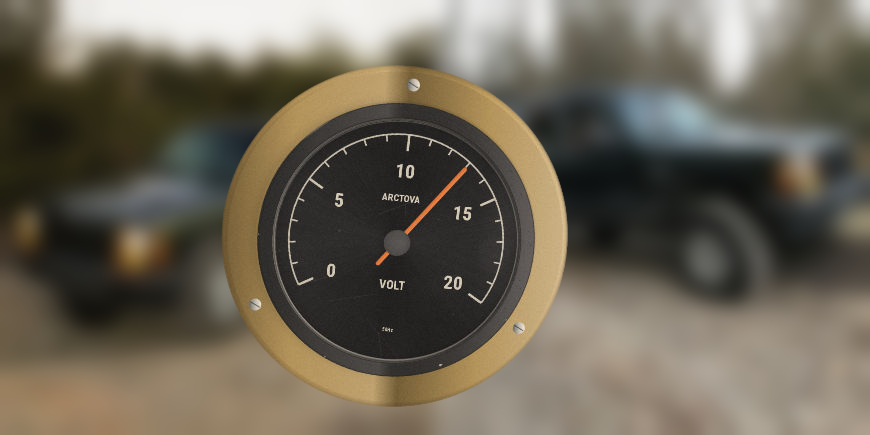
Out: V 13
